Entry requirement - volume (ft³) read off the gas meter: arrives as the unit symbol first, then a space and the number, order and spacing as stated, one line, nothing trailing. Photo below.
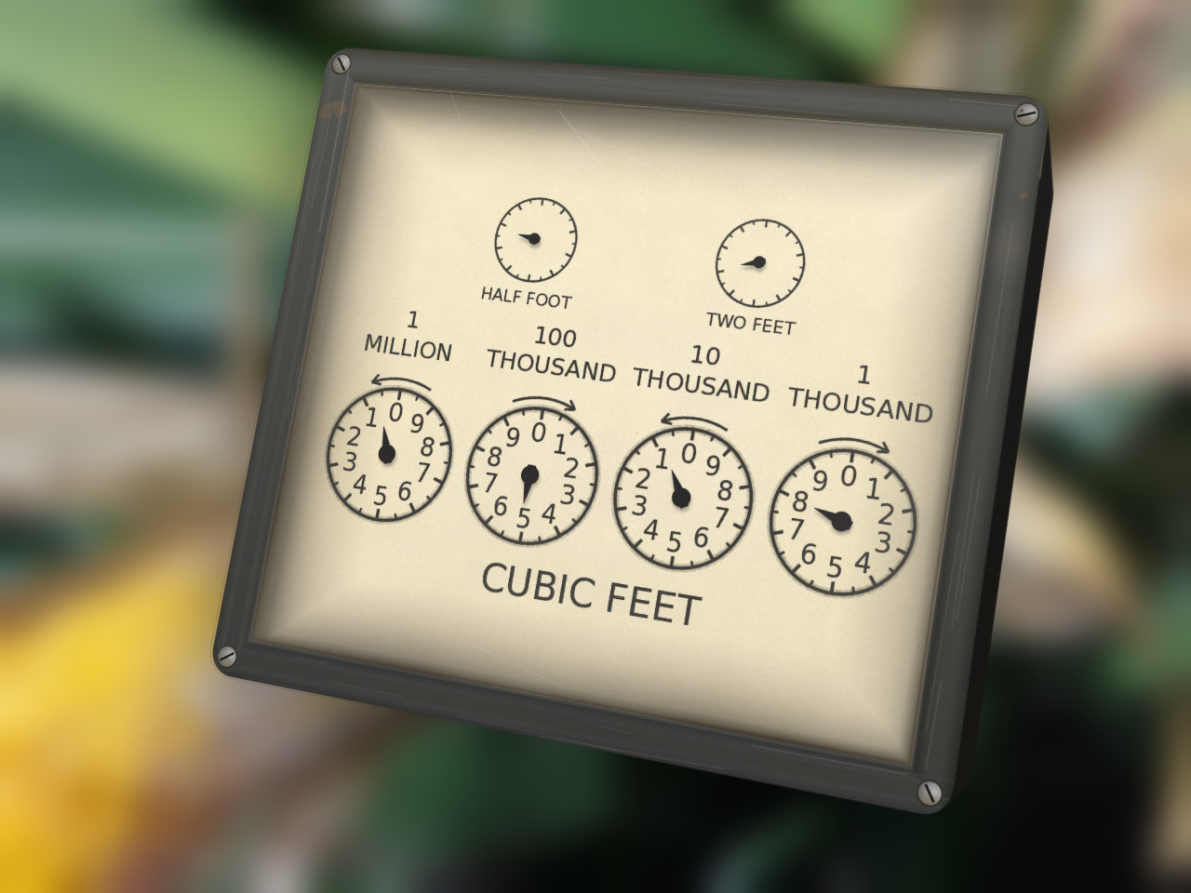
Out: ft³ 50800
